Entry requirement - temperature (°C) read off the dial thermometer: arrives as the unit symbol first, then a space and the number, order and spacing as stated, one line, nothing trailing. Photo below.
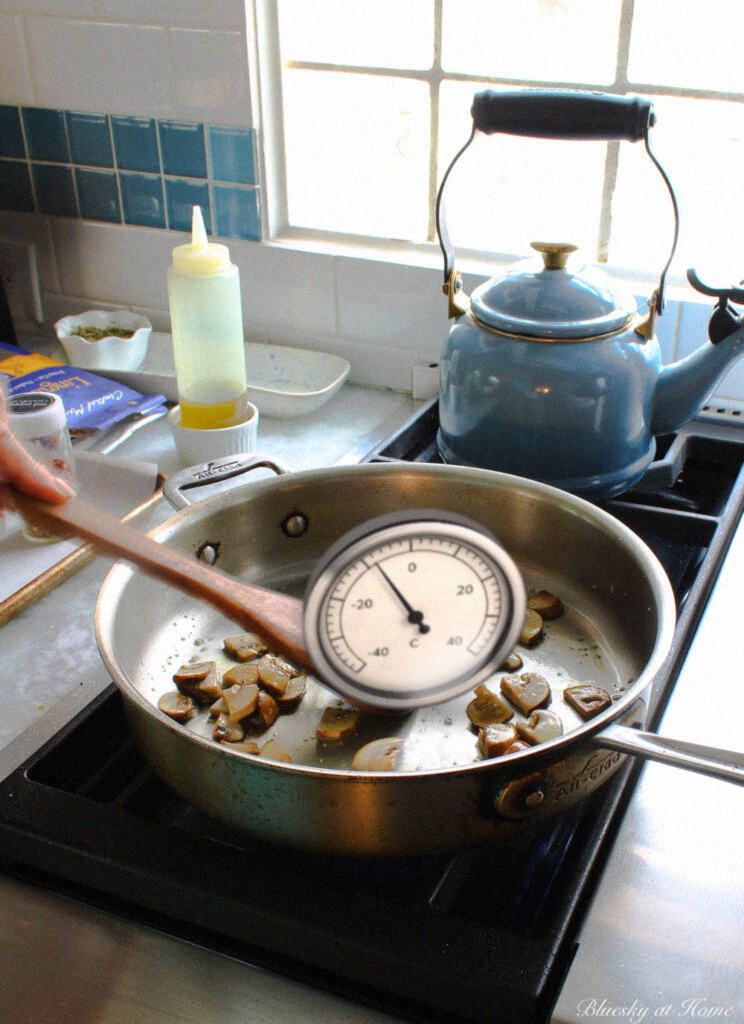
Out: °C -8
